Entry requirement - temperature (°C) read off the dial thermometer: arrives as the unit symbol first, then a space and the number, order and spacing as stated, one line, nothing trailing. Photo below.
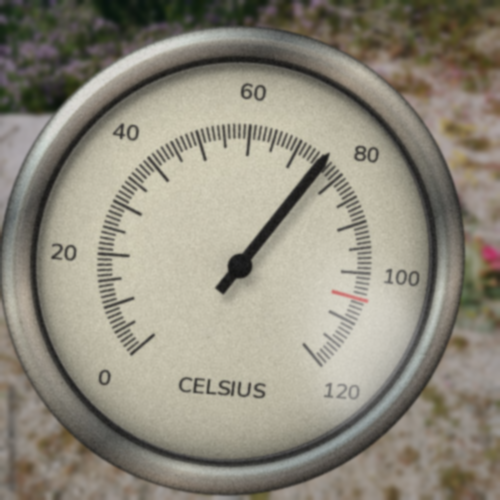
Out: °C 75
